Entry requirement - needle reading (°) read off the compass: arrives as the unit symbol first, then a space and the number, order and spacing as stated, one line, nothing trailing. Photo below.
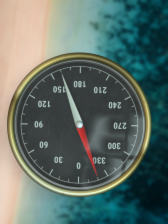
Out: ° 340
